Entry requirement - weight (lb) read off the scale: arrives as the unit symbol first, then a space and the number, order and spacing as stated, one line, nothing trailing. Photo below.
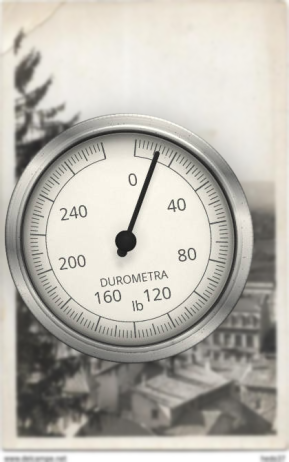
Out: lb 12
